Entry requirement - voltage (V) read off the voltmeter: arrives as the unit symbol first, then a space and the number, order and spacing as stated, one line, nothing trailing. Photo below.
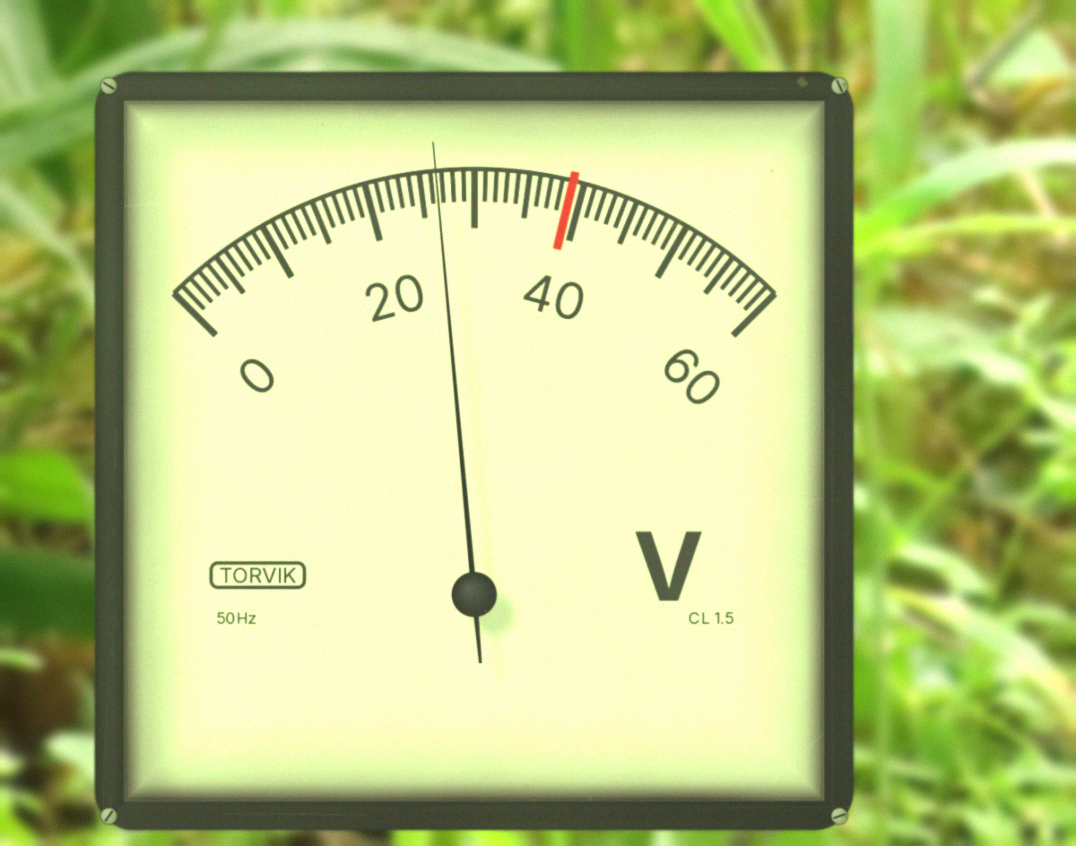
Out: V 26.5
